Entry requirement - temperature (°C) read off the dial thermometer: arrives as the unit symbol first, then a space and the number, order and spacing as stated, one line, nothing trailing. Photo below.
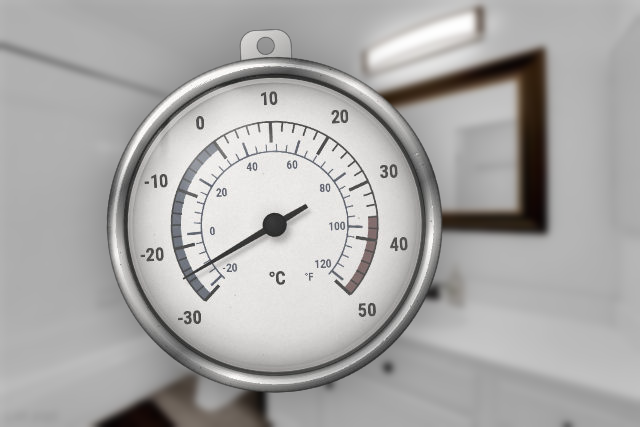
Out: °C -25
